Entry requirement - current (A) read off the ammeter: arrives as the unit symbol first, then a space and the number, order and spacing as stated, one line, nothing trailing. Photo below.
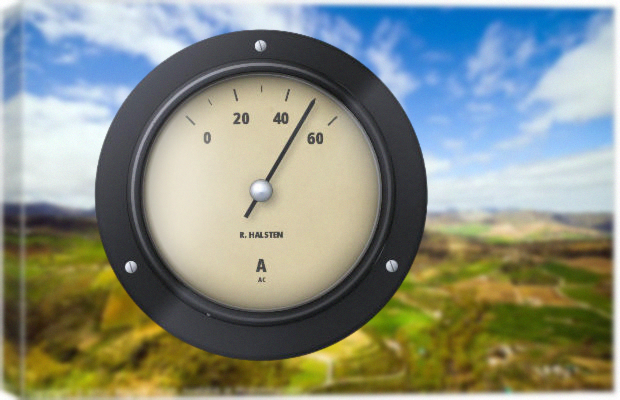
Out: A 50
